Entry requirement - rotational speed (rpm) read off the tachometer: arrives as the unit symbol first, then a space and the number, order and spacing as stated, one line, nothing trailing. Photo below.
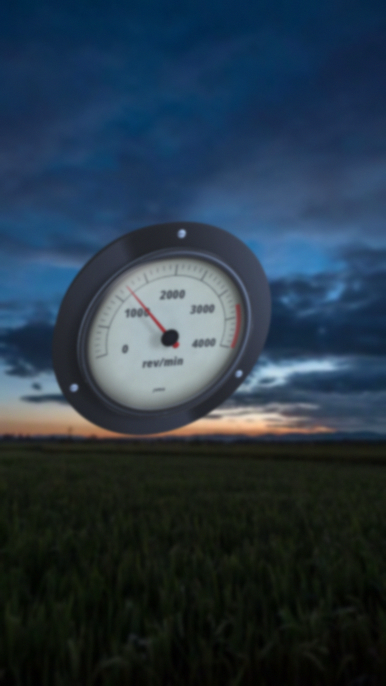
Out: rpm 1200
